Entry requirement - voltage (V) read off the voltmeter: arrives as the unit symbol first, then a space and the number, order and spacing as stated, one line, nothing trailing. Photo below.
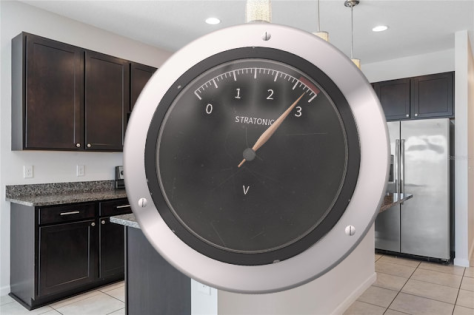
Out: V 2.8
